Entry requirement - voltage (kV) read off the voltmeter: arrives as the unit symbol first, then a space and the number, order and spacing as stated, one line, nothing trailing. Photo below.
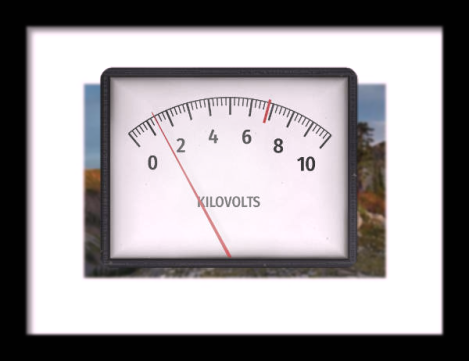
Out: kV 1.4
